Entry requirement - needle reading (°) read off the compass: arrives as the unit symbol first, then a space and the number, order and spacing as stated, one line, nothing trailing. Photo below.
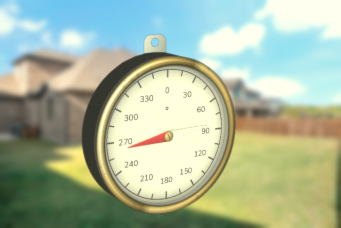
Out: ° 262.5
